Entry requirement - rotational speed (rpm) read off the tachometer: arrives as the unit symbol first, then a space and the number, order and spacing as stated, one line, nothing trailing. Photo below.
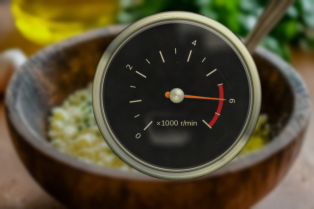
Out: rpm 6000
